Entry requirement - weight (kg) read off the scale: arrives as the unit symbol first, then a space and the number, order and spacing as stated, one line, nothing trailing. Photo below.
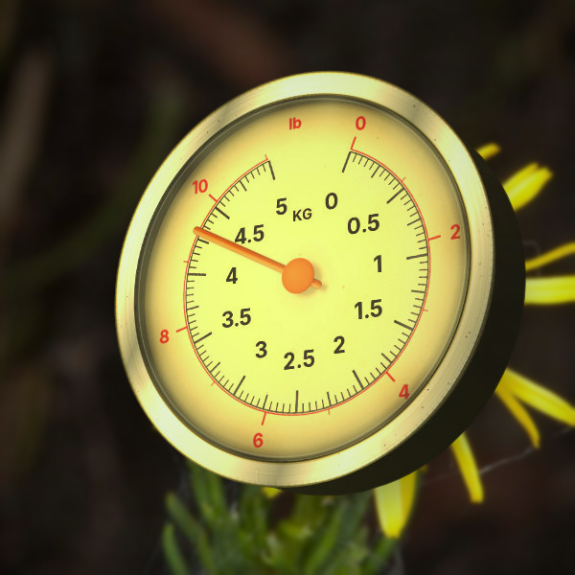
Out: kg 4.3
